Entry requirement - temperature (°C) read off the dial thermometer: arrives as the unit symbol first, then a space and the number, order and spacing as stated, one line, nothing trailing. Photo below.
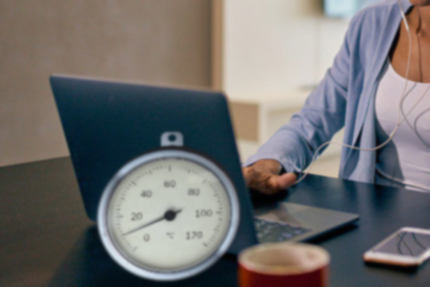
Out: °C 10
